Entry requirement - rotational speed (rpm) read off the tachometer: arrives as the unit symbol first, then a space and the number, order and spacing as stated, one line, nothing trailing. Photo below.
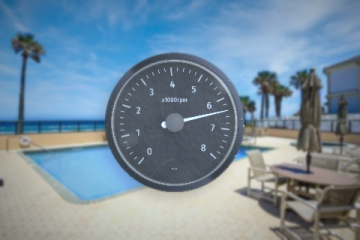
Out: rpm 6400
